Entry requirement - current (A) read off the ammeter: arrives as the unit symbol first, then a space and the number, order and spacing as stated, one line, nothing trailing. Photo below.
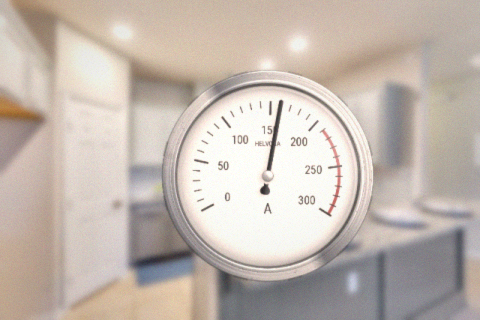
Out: A 160
